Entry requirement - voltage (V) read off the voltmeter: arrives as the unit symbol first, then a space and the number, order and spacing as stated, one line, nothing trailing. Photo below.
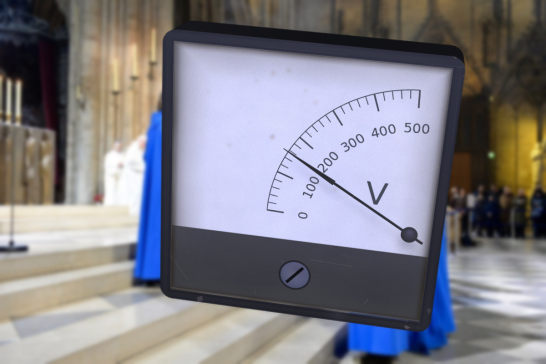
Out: V 160
